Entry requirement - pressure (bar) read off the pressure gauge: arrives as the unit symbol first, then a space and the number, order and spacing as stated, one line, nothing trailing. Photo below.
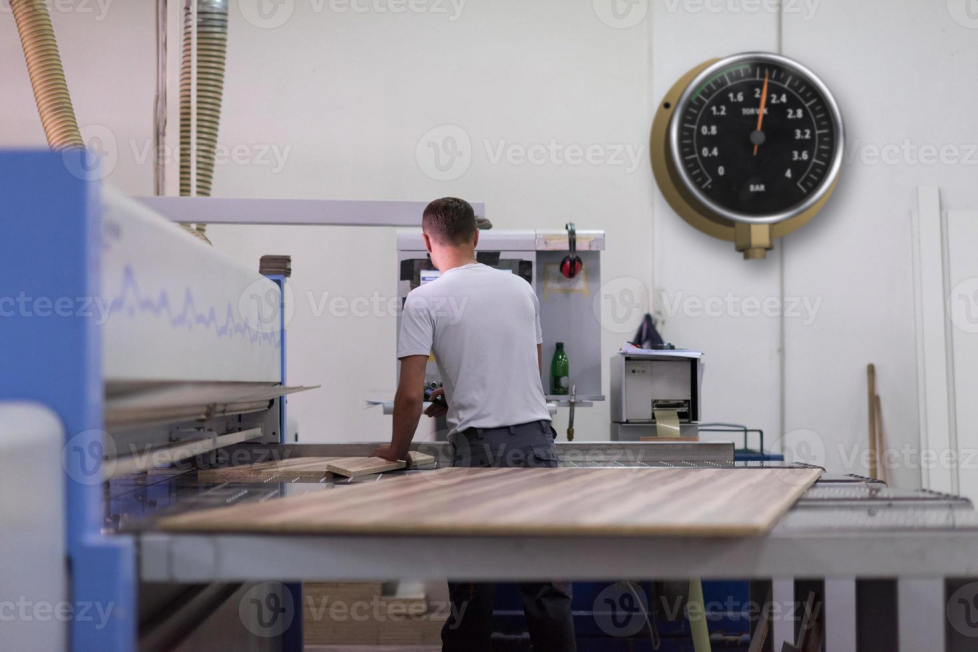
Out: bar 2.1
